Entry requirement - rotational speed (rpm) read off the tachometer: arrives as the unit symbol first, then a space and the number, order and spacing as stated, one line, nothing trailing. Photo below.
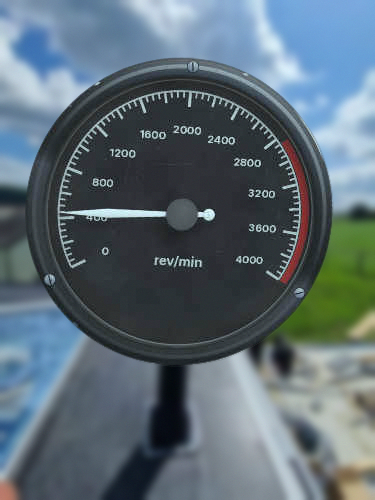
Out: rpm 450
